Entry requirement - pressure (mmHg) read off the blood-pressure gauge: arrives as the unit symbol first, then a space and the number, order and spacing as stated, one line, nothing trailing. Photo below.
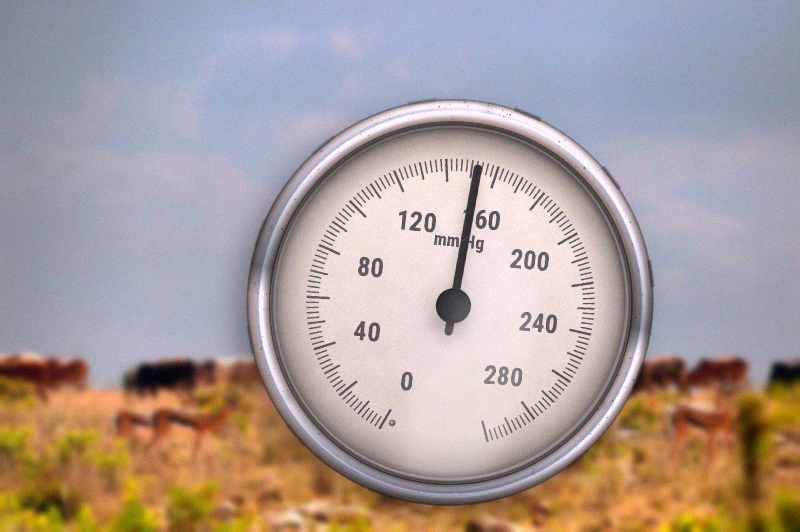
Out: mmHg 152
